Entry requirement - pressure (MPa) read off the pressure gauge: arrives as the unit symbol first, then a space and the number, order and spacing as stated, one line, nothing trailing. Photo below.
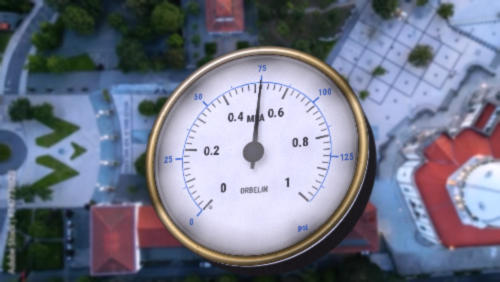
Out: MPa 0.52
